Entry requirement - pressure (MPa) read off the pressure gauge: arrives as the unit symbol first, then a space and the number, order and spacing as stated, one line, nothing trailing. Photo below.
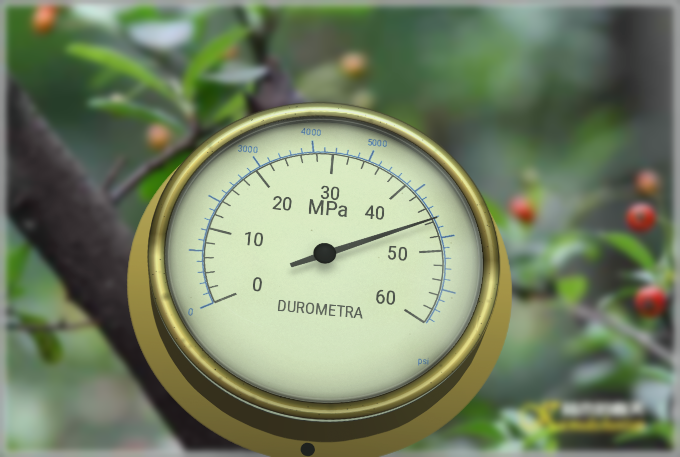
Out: MPa 46
